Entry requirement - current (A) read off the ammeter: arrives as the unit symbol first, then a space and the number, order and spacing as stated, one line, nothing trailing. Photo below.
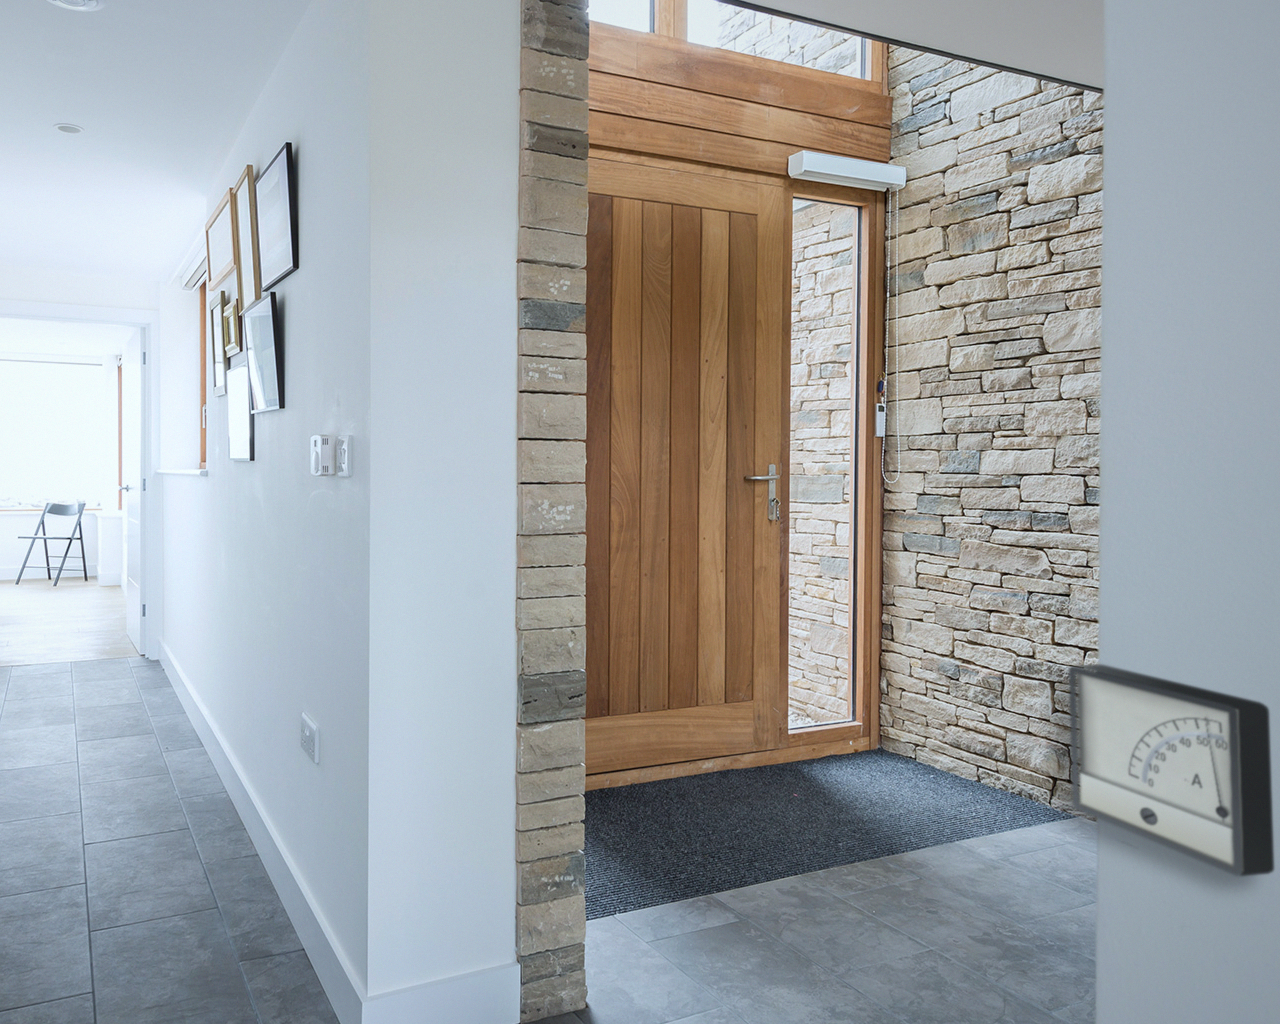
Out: A 55
